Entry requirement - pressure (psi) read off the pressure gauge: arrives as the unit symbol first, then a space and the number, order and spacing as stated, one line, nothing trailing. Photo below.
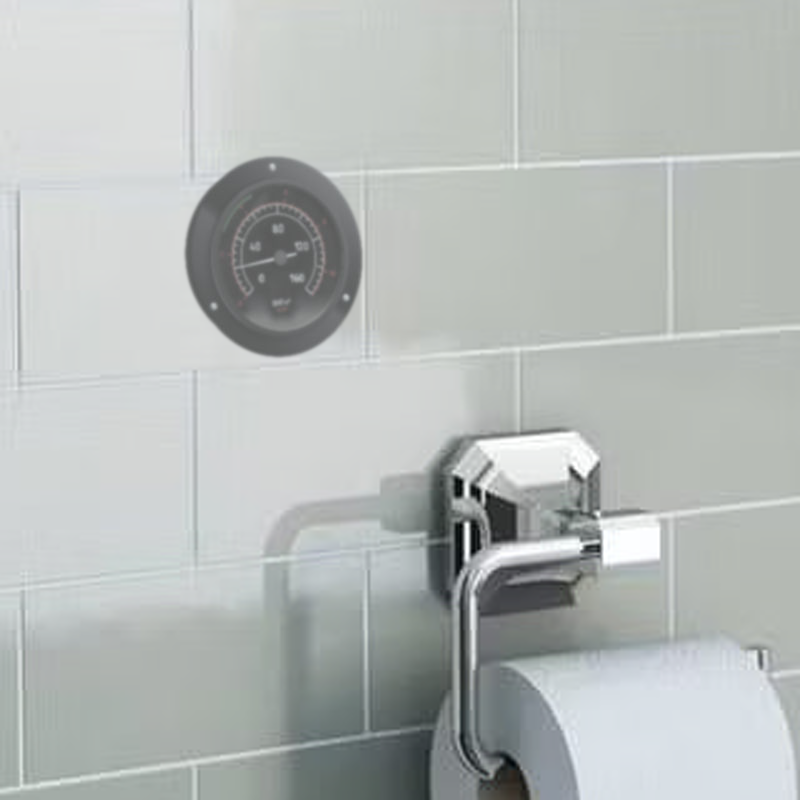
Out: psi 20
